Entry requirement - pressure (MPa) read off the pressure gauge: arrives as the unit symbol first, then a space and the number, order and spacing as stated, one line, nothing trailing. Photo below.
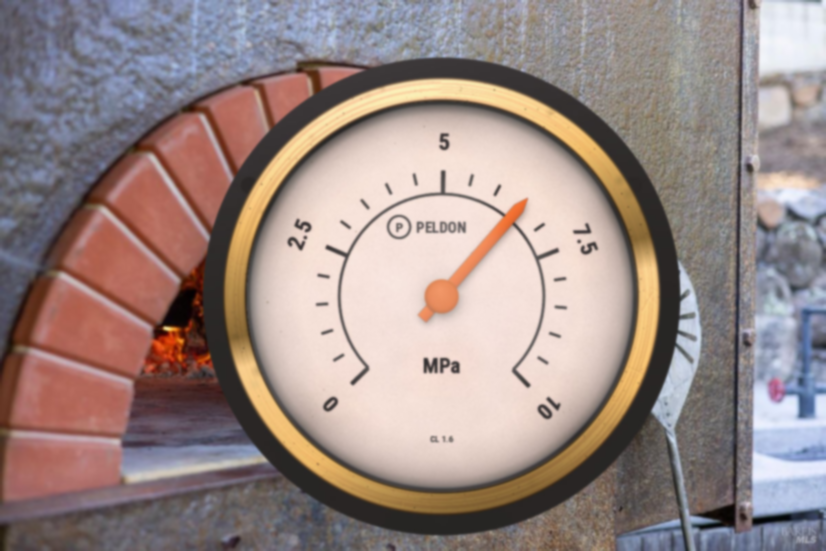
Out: MPa 6.5
